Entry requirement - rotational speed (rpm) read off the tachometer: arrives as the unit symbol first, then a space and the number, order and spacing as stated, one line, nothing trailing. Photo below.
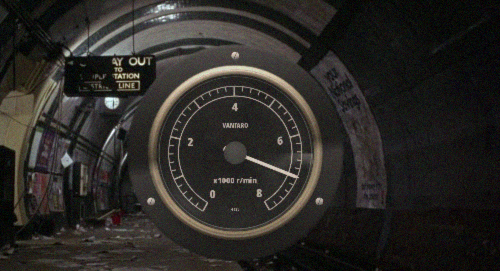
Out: rpm 7000
